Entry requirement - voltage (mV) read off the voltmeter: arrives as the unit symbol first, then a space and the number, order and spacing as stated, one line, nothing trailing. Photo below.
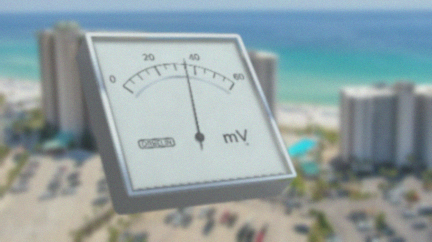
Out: mV 35
